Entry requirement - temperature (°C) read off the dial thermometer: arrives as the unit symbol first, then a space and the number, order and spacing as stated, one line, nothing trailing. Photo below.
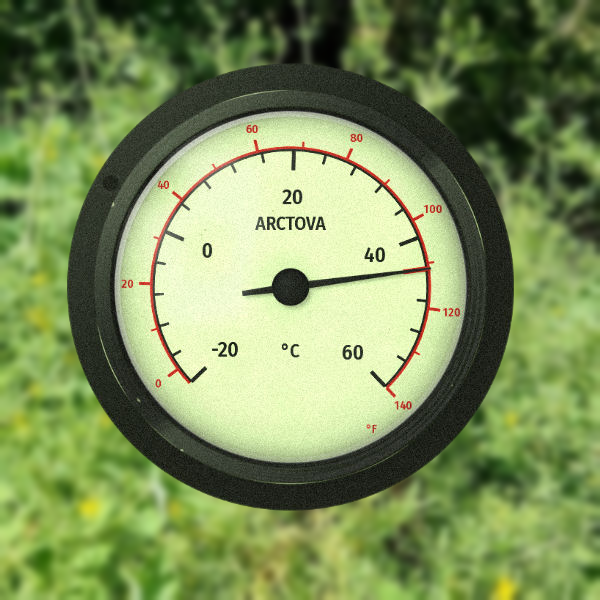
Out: °C 44
